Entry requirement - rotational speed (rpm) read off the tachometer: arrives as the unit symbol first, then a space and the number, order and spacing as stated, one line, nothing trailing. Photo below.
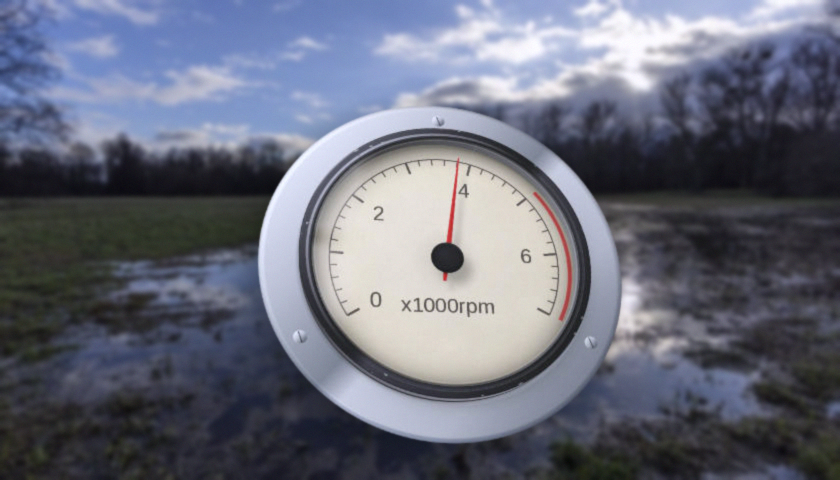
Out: rpm 3800
